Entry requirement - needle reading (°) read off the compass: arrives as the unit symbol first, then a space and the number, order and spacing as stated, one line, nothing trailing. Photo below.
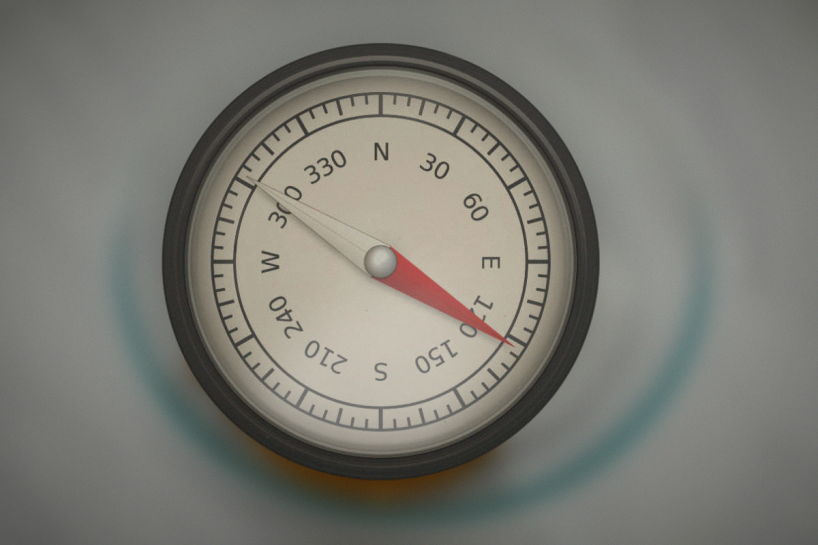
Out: ° 122.5
